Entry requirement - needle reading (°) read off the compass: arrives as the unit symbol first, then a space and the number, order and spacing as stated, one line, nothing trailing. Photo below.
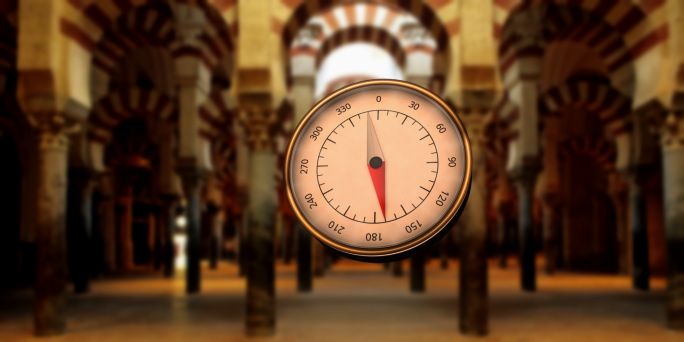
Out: ° 170
